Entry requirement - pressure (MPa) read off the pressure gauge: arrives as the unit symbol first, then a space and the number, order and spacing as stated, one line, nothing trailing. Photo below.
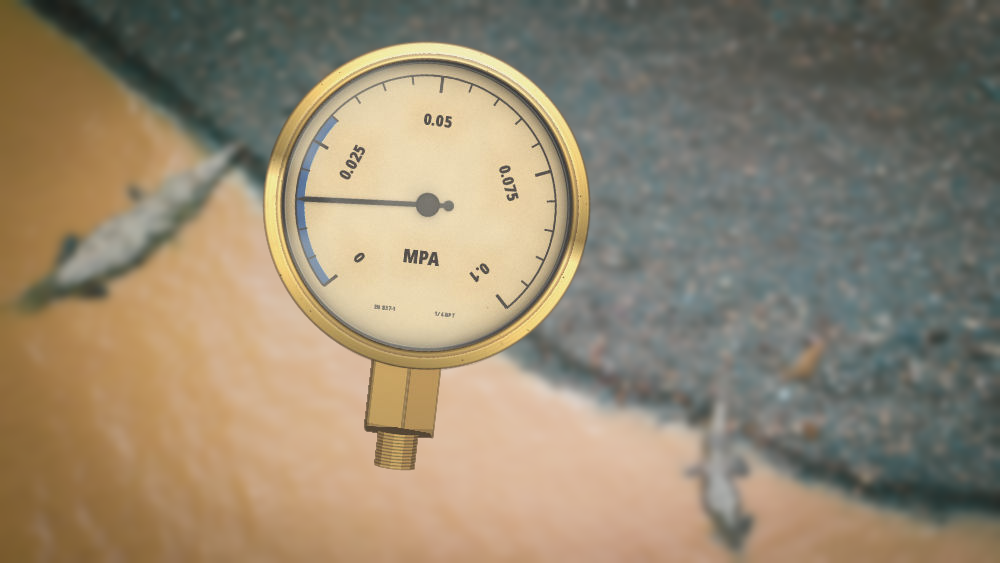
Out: MPa 0.015
